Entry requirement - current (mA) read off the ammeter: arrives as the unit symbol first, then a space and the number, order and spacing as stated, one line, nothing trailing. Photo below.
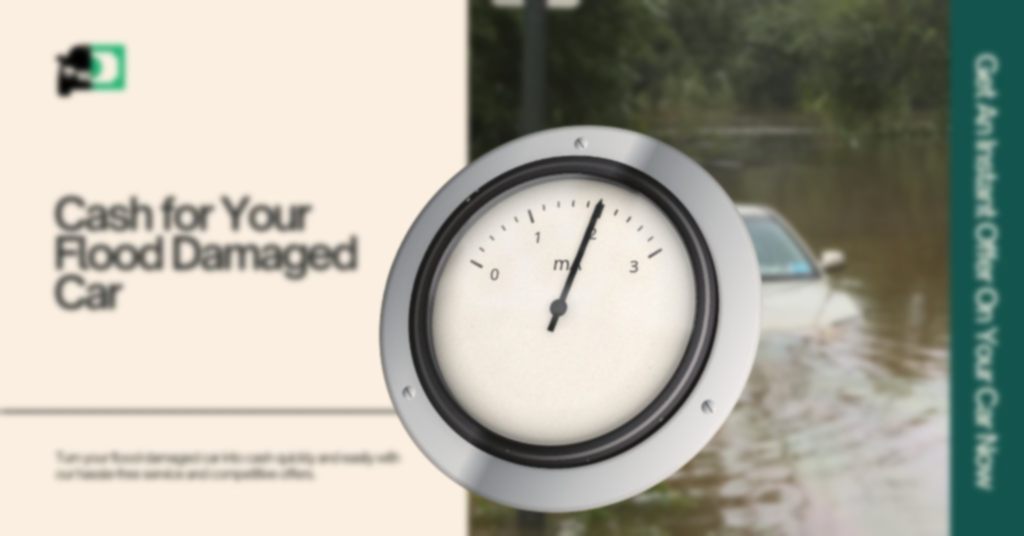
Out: mA 2
